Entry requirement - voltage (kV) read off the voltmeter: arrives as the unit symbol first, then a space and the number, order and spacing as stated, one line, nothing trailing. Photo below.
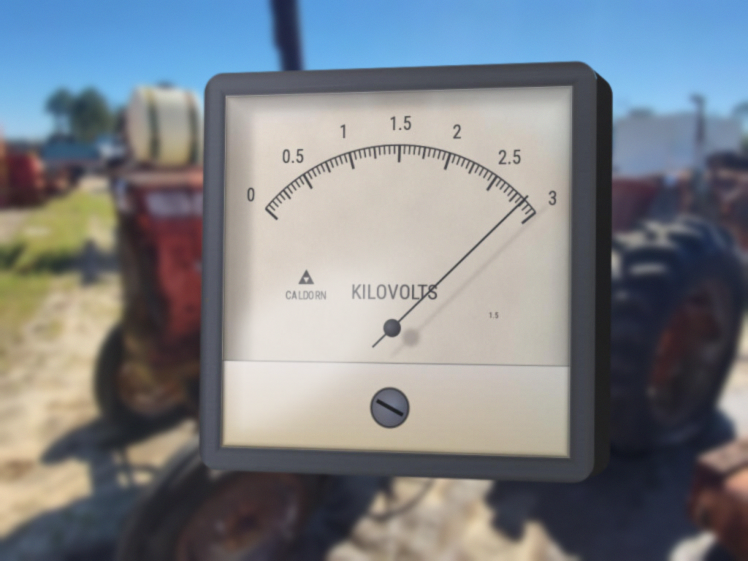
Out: kV 2.85
